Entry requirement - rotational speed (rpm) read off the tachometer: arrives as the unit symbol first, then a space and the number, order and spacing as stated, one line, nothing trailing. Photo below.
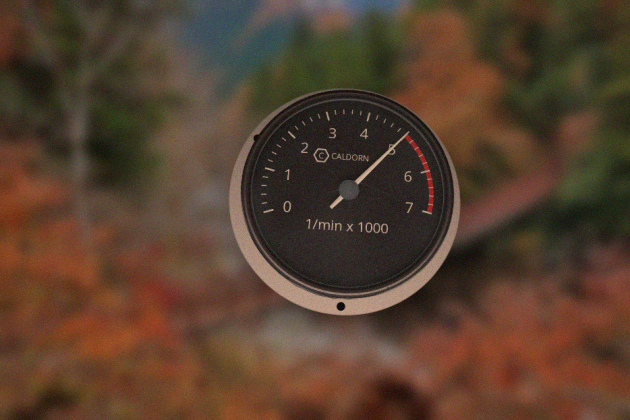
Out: rpm 5000
